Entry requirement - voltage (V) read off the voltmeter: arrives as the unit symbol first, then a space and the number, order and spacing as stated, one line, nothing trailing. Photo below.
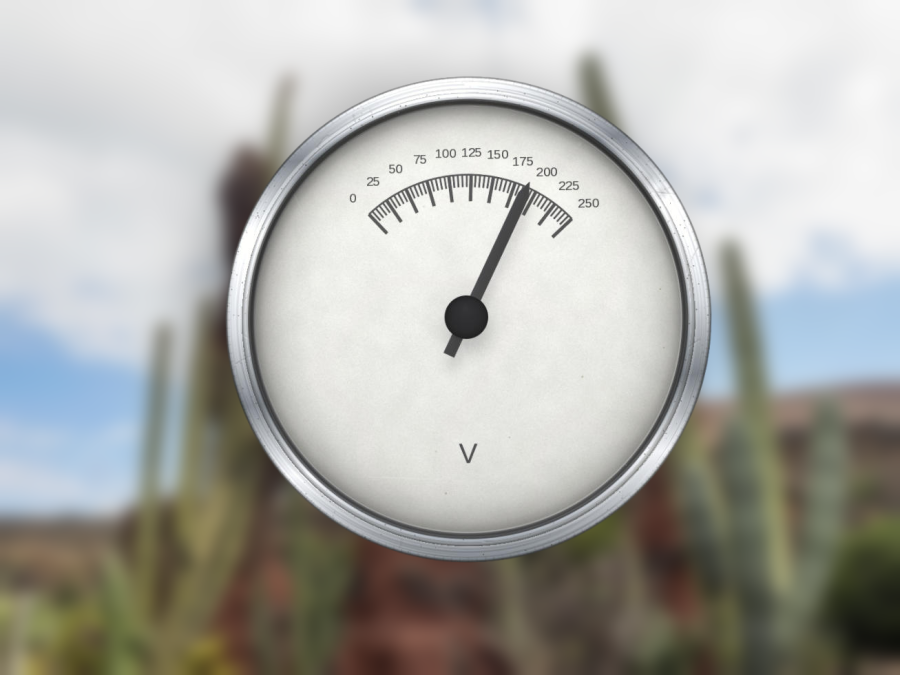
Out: V 190
